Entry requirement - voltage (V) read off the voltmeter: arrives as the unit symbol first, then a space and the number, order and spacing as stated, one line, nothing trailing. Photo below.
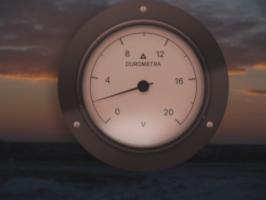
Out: V 2
